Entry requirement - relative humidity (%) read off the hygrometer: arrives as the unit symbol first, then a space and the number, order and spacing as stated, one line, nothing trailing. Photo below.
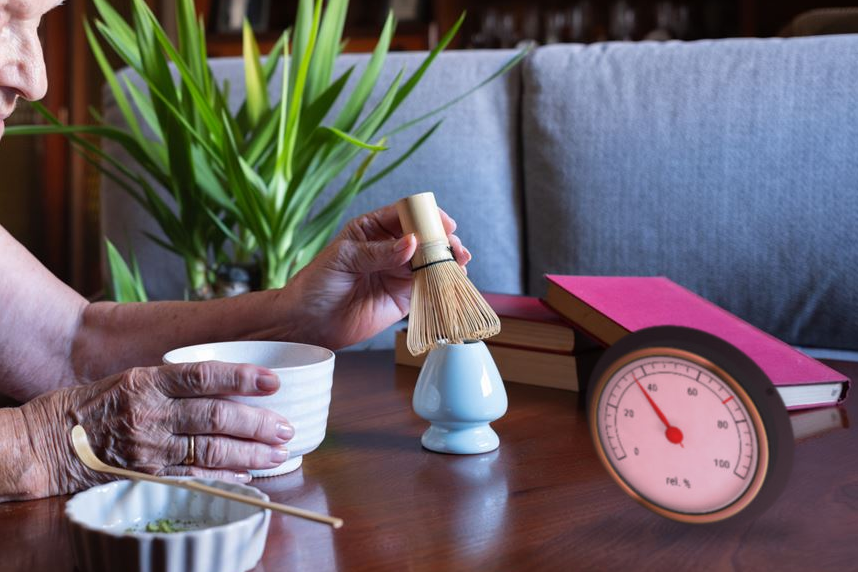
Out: % 36
